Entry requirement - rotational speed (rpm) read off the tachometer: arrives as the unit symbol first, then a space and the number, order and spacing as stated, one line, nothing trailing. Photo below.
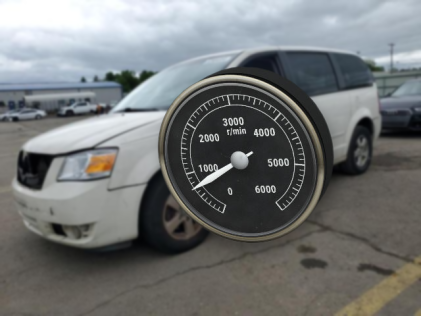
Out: rpm 700
